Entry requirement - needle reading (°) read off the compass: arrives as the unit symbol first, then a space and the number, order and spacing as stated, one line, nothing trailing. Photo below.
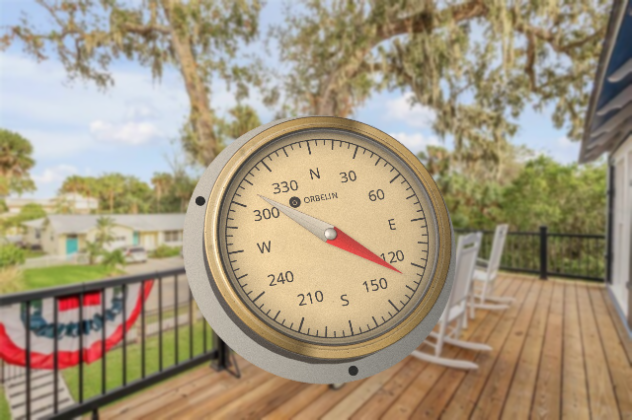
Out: ° 130
